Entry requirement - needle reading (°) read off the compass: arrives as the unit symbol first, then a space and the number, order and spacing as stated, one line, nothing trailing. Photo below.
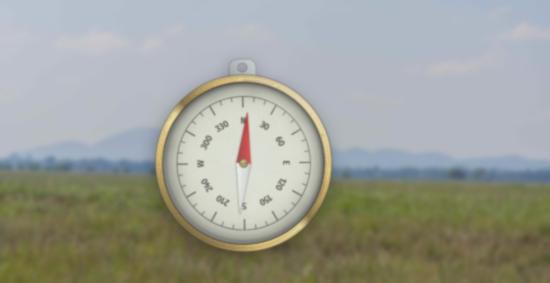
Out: ° 5
